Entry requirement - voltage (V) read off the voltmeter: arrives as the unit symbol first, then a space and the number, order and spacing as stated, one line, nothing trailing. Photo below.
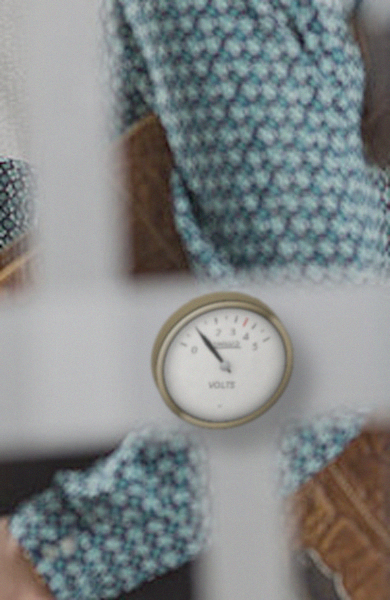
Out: V 1
